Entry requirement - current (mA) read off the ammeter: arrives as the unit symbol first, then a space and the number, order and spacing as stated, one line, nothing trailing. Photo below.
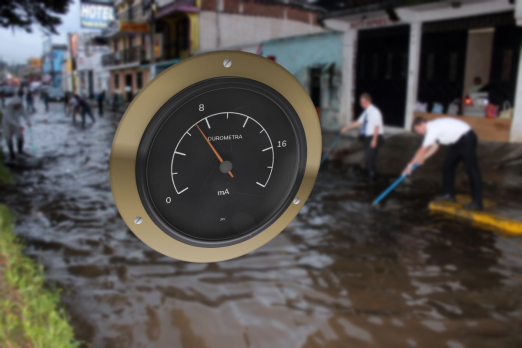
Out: mA 7
